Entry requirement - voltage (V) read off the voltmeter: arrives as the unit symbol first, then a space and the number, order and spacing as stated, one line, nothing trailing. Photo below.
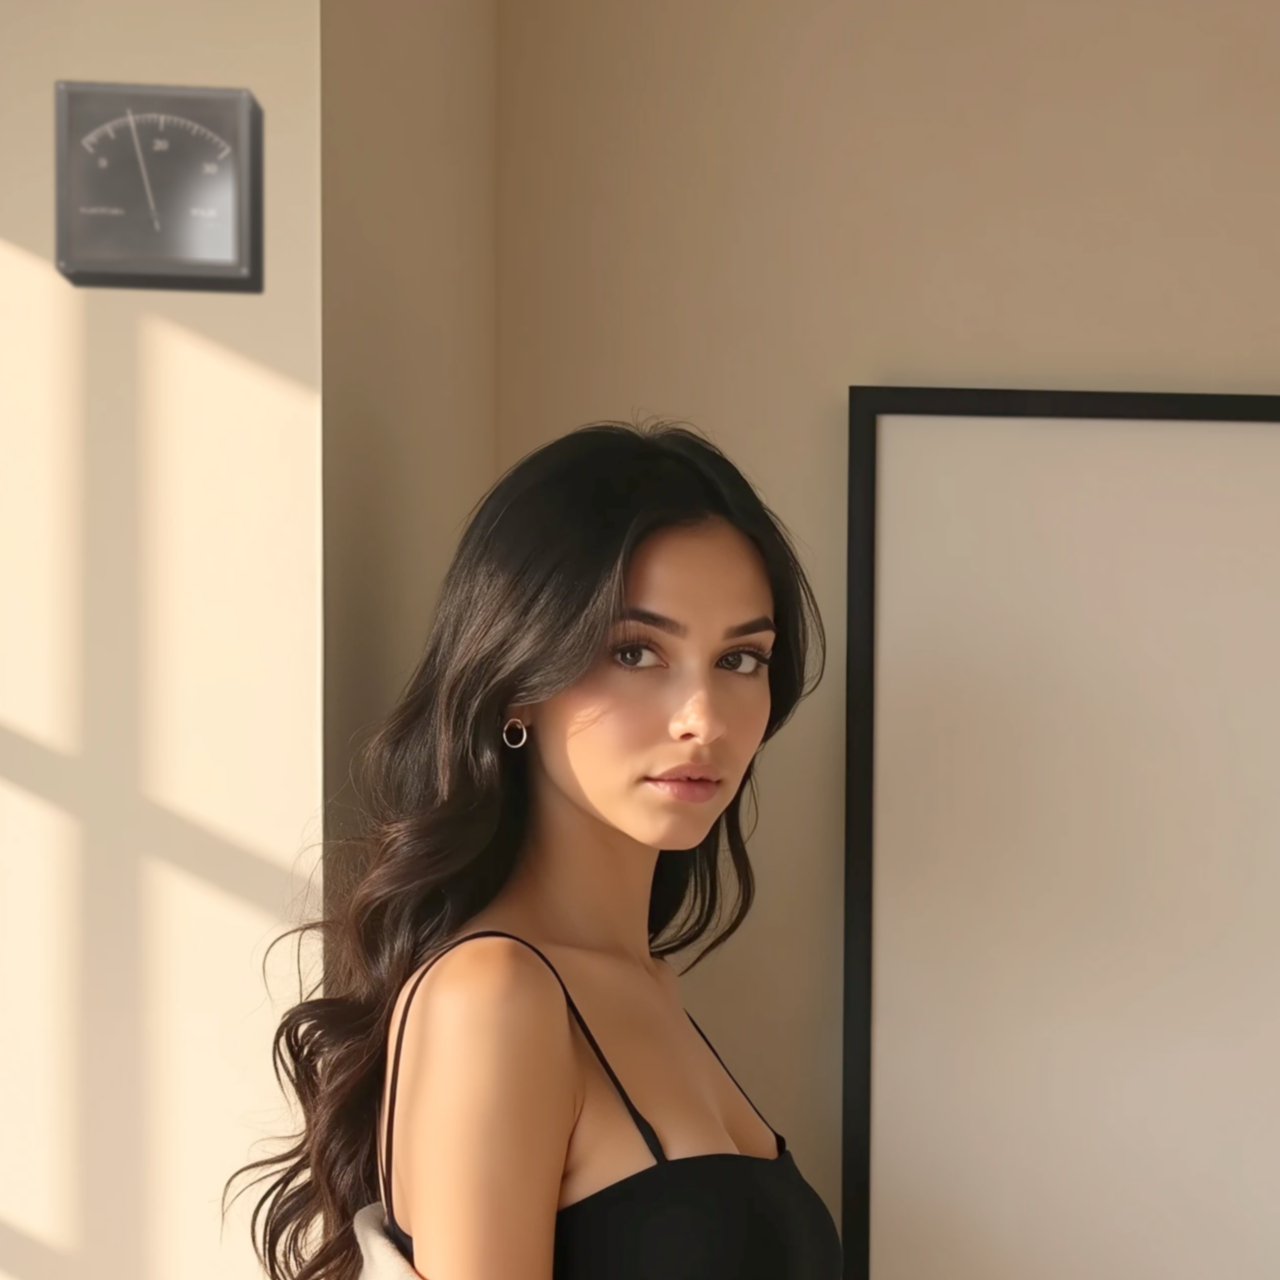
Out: V 15
